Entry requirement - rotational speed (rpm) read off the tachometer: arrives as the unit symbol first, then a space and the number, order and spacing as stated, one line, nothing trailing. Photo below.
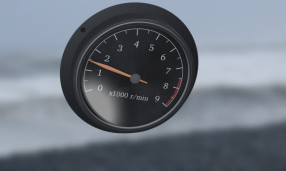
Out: rpm 1500
